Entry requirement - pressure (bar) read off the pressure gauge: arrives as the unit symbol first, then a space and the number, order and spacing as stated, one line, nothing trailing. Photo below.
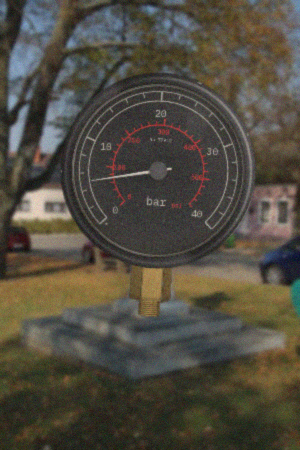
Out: bar 5
